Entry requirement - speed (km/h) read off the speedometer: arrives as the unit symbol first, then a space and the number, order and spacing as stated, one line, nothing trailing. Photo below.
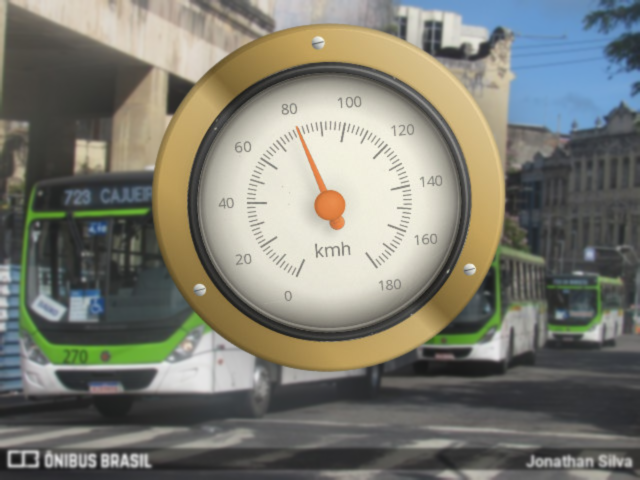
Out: km/h 80
